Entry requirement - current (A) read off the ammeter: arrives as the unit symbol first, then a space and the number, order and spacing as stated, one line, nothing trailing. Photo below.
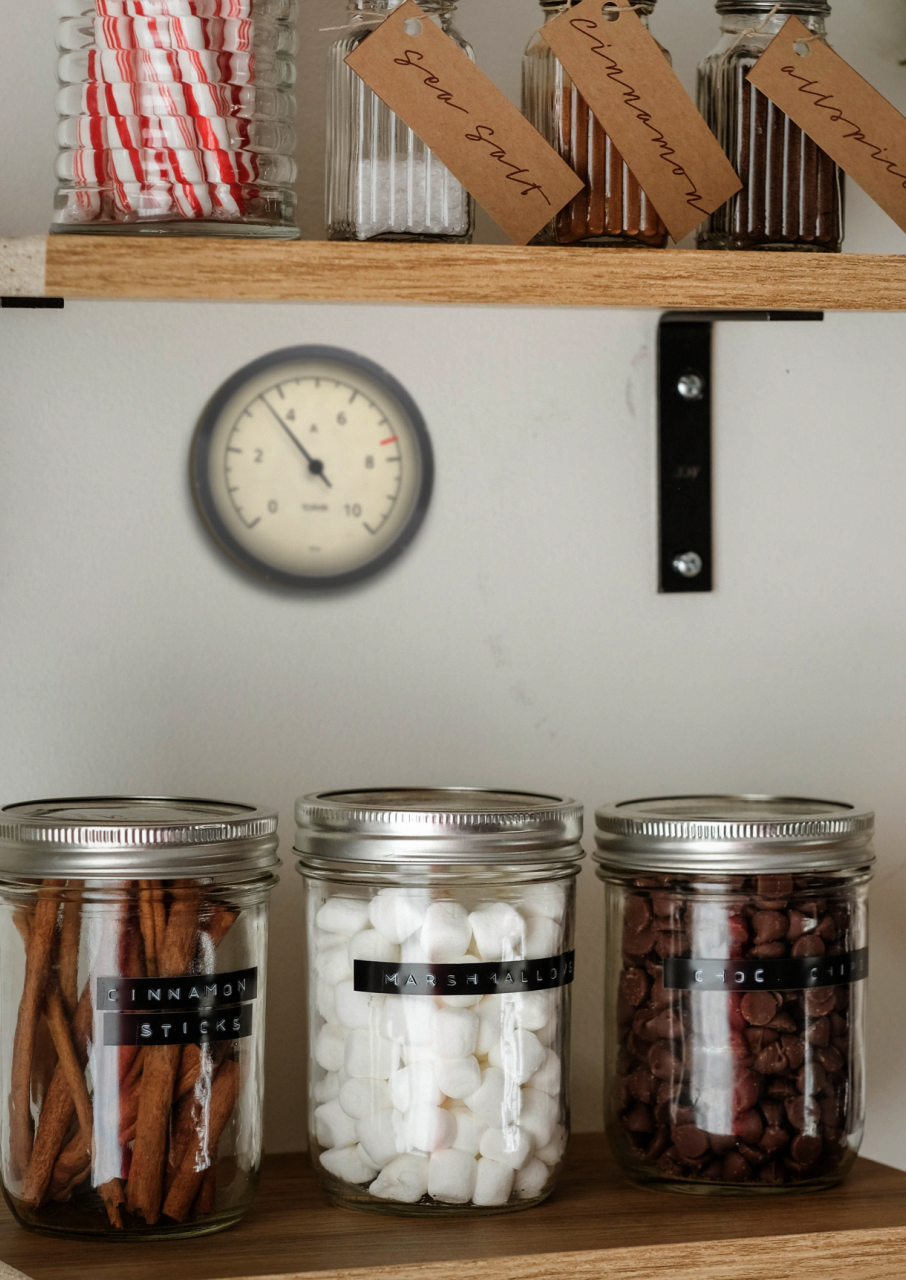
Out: A 3.5
